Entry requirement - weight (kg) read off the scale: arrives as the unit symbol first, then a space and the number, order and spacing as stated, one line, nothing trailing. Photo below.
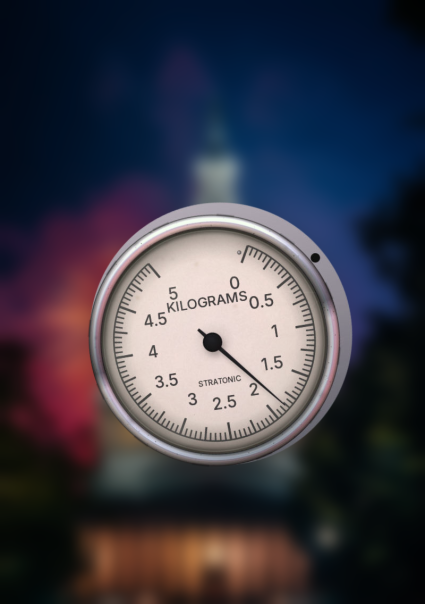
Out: kg 1.85
